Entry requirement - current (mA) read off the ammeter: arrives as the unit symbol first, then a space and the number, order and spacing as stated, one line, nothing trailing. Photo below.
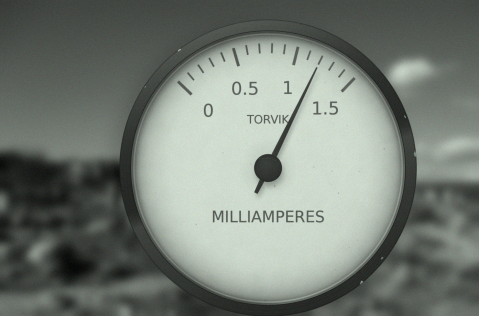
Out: mA 1.2
